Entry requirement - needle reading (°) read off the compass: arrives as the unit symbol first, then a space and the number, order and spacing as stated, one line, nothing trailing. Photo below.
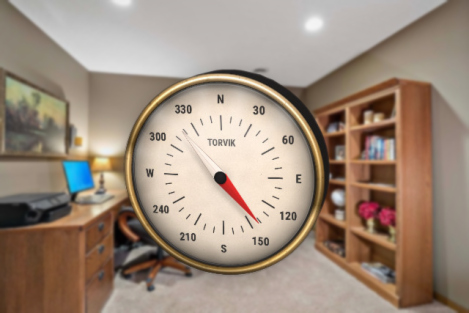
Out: ° 140
